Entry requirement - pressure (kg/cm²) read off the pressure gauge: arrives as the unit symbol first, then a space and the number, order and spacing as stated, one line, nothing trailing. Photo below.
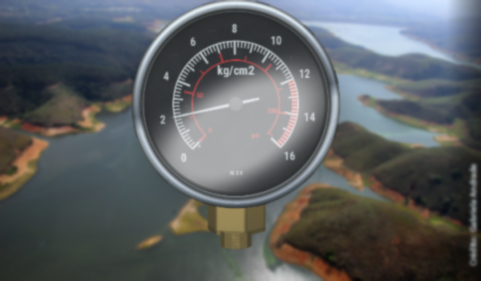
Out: kg/cm² 2
